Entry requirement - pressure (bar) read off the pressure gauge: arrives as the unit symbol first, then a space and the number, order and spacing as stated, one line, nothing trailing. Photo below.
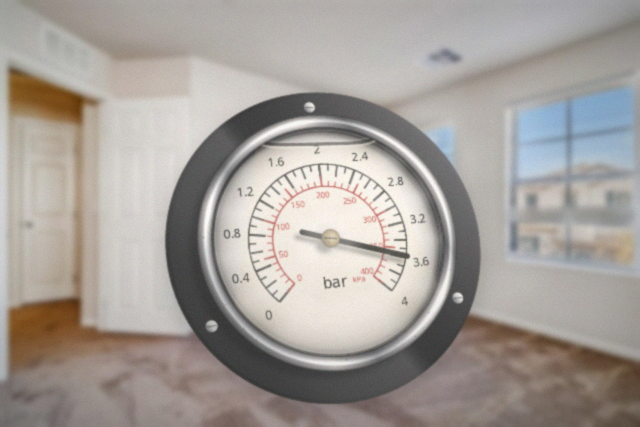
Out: bar 3.6
